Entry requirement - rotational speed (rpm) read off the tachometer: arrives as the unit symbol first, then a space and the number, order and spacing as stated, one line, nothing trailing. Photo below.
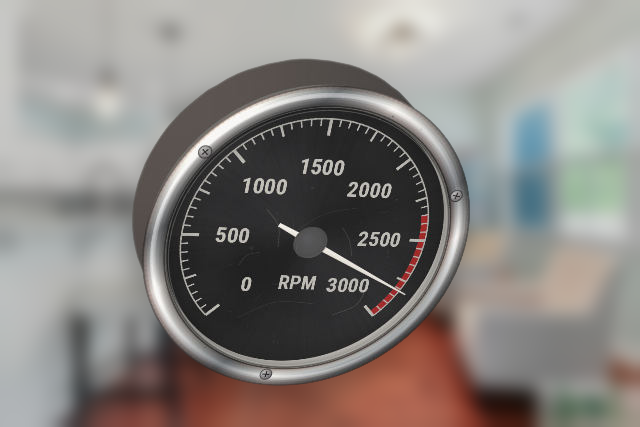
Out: rpm 2800
